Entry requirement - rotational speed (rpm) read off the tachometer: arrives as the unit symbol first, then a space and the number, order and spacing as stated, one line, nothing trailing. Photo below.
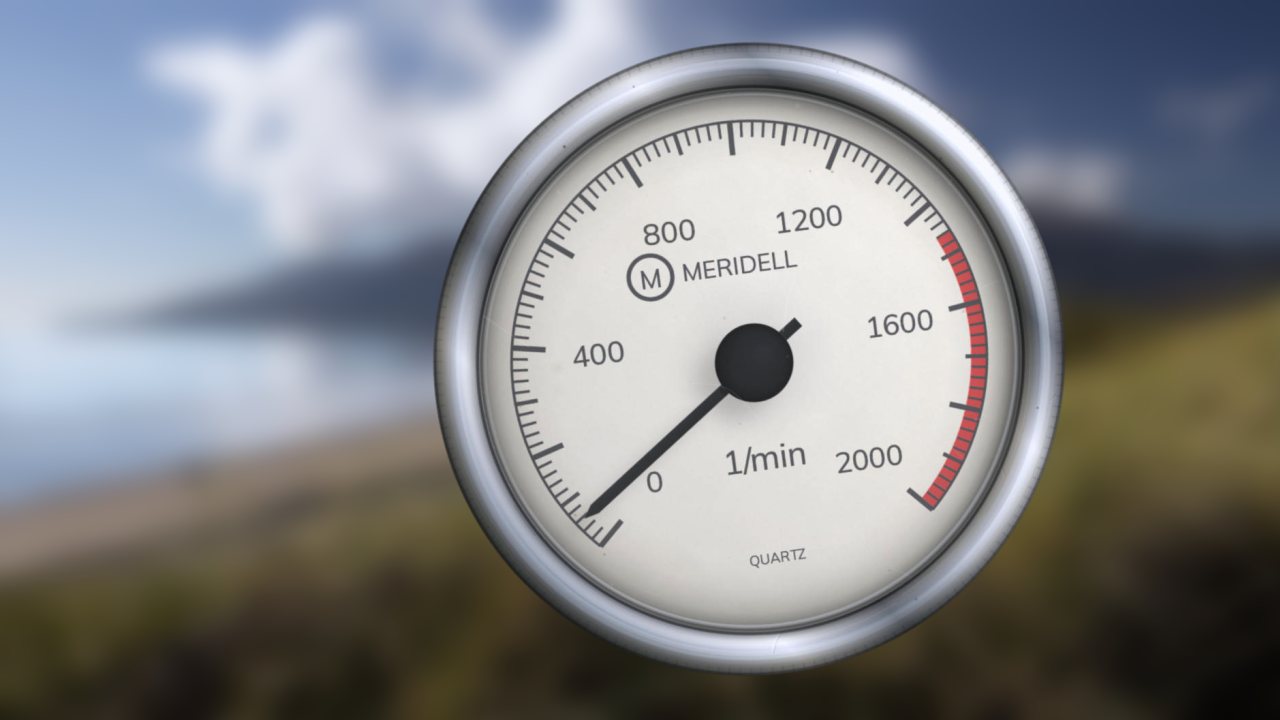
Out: rpm 60
